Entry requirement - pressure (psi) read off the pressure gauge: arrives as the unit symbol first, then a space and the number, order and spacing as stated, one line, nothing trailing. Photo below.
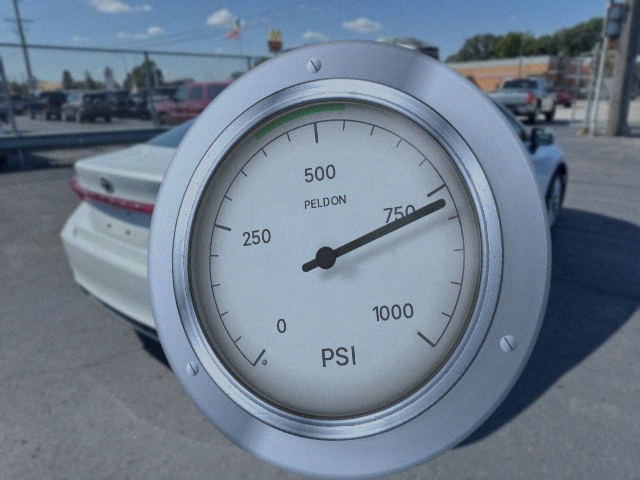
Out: psi 775
